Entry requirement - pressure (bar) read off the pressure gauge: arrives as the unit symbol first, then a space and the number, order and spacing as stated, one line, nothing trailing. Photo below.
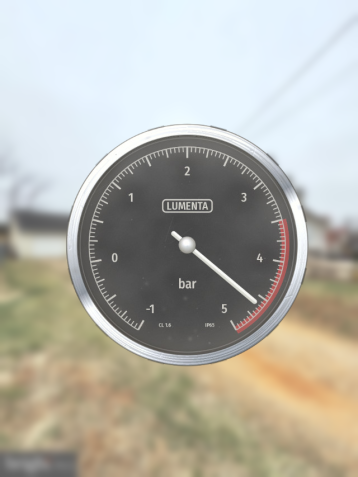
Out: bar 4.6
